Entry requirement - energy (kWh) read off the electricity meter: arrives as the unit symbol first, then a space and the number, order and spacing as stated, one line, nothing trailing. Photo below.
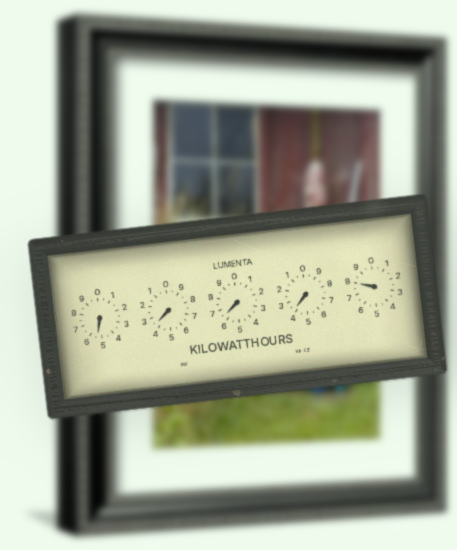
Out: kWh 53638
